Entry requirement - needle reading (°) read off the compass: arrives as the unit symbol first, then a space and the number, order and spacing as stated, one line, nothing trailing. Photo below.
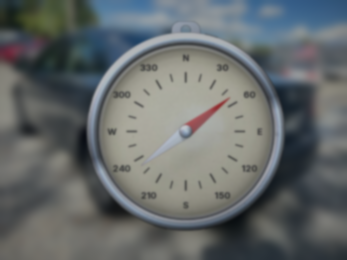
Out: ° 52.5
